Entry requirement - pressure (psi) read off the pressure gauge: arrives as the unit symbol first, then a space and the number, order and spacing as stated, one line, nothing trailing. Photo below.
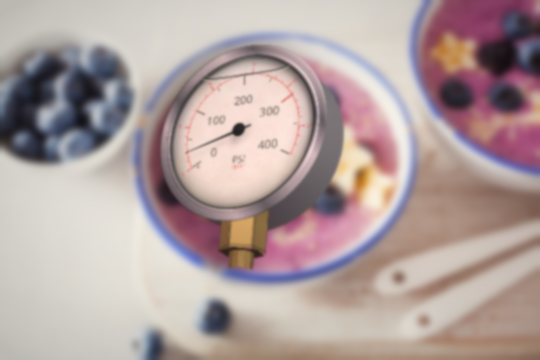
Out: psi 25
